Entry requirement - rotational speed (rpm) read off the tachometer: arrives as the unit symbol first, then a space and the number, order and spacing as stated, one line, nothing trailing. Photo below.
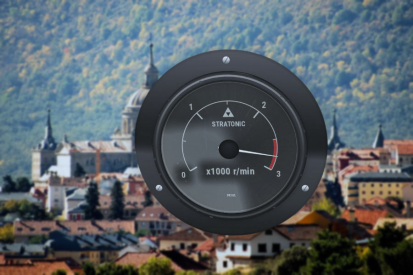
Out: rpm 2750
